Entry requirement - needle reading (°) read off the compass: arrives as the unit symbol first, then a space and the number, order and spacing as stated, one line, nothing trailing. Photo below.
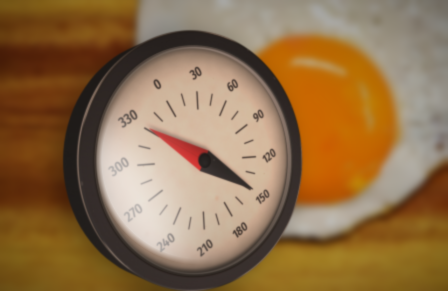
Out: ° 330
